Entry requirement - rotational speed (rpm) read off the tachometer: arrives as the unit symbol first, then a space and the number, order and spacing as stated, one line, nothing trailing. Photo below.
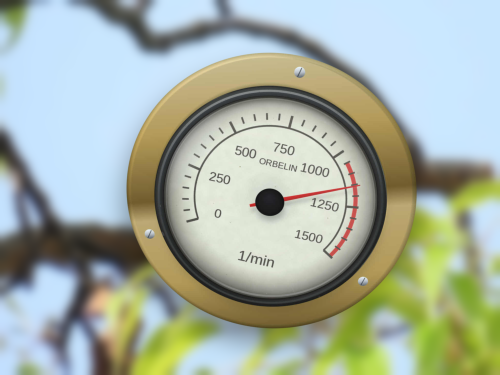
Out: rpm 1150
